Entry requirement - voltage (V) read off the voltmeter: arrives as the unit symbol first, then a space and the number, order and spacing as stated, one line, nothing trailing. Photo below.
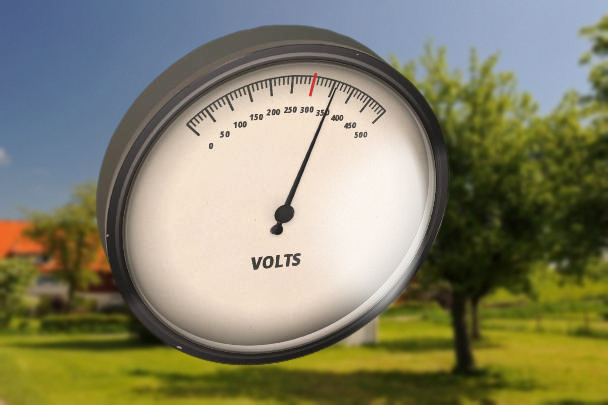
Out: V 350
